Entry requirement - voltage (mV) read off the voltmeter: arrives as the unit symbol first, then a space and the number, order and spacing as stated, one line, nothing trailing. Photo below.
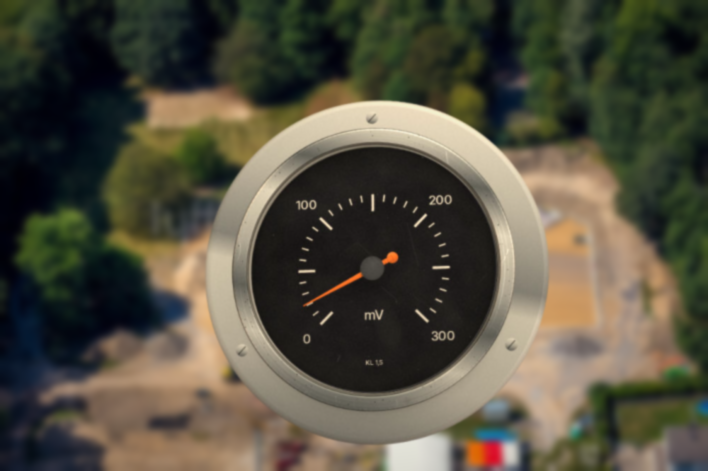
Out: mV 20
